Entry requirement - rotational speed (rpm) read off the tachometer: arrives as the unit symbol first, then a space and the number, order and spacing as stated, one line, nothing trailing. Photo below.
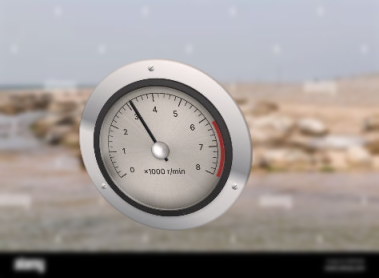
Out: rpm 3200
